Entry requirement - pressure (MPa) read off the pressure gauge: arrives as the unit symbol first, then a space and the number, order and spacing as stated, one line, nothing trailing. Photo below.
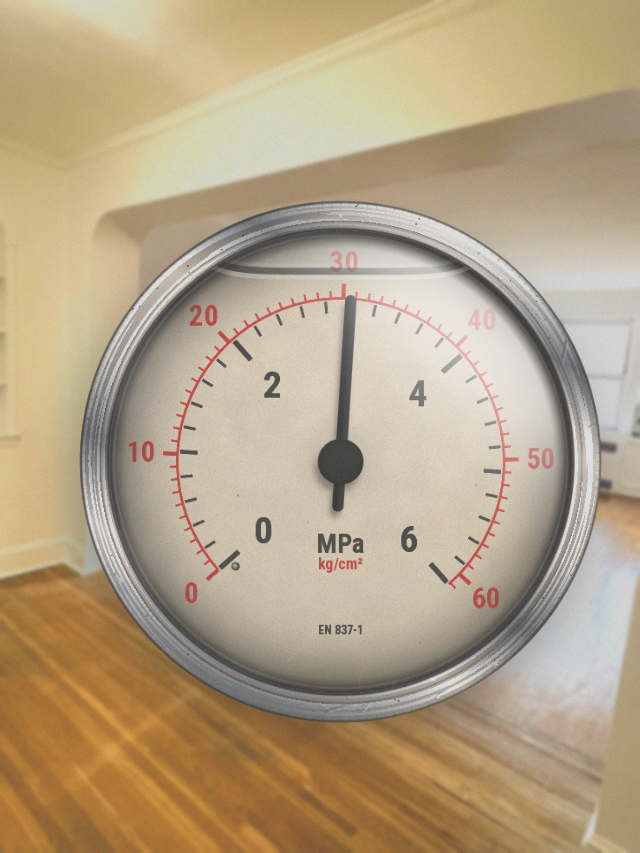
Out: MPa 3
